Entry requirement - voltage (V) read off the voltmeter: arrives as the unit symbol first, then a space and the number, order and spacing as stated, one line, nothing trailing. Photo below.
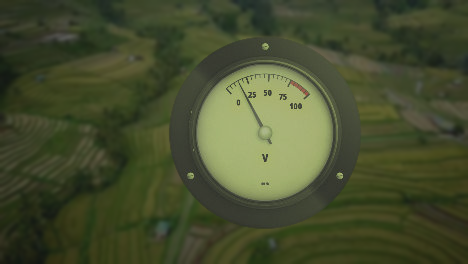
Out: V 15
